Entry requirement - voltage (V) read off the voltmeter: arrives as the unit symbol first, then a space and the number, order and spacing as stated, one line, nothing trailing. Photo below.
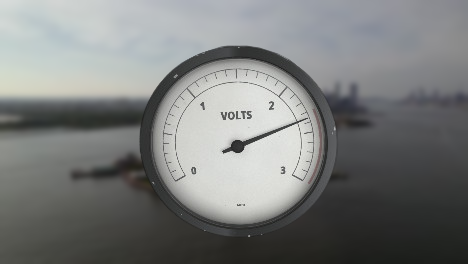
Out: V 2.35
